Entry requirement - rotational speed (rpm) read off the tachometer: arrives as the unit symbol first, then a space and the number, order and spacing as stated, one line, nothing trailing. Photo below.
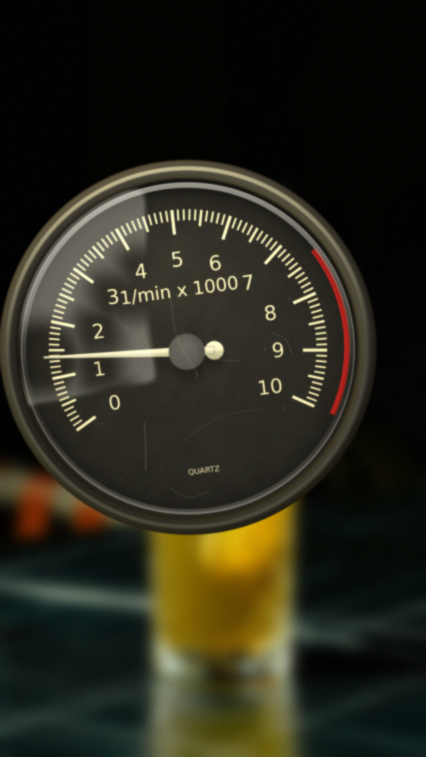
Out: rpm 1400
